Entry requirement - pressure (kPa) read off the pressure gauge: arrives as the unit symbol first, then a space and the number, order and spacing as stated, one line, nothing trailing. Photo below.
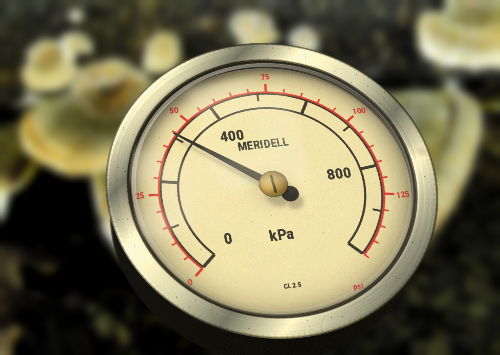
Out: kPa 300
